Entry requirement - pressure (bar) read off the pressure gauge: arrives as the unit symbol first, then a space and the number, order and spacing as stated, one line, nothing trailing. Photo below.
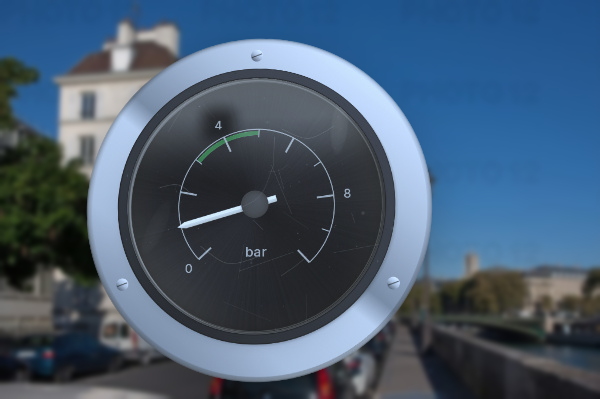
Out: bar 1
